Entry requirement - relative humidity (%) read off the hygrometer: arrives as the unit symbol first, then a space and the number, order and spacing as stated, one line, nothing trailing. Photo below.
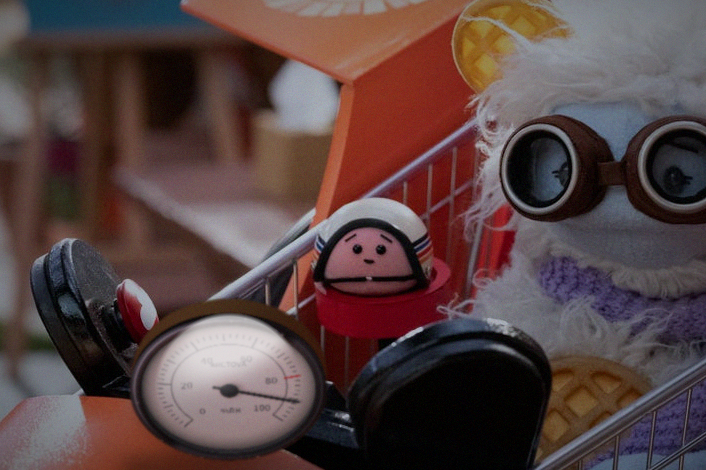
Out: % 90
